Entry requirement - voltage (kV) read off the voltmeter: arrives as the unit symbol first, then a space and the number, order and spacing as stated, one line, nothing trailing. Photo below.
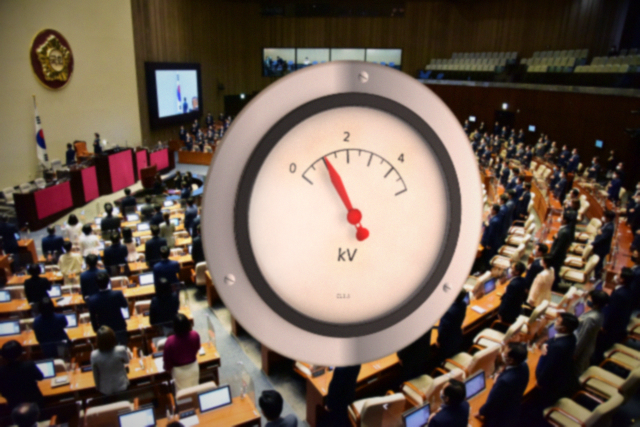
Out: kV 1
